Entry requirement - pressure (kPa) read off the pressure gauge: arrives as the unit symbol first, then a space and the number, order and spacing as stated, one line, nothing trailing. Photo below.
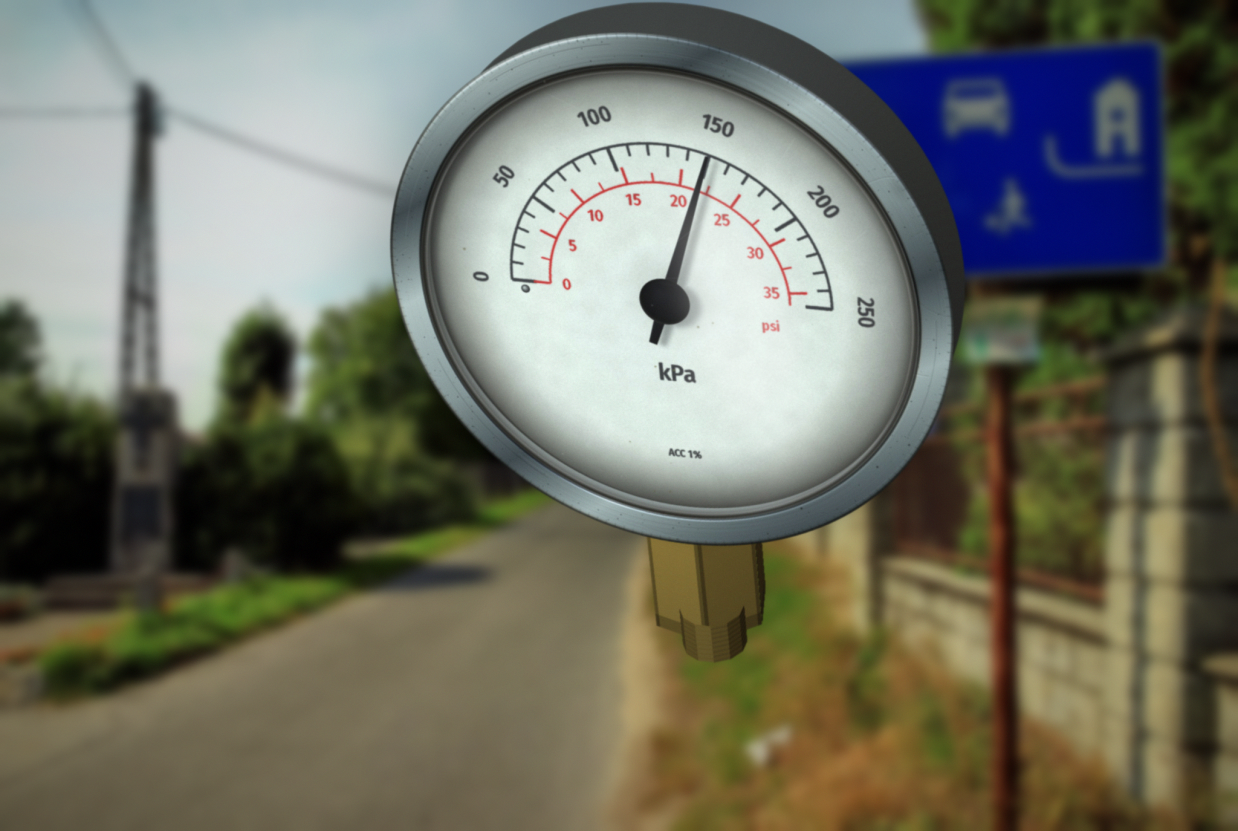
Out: kPa 150
